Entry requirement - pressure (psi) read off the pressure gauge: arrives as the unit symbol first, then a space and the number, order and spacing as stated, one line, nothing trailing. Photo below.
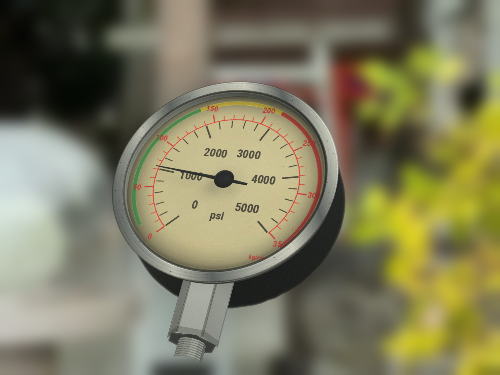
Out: psi 1000
